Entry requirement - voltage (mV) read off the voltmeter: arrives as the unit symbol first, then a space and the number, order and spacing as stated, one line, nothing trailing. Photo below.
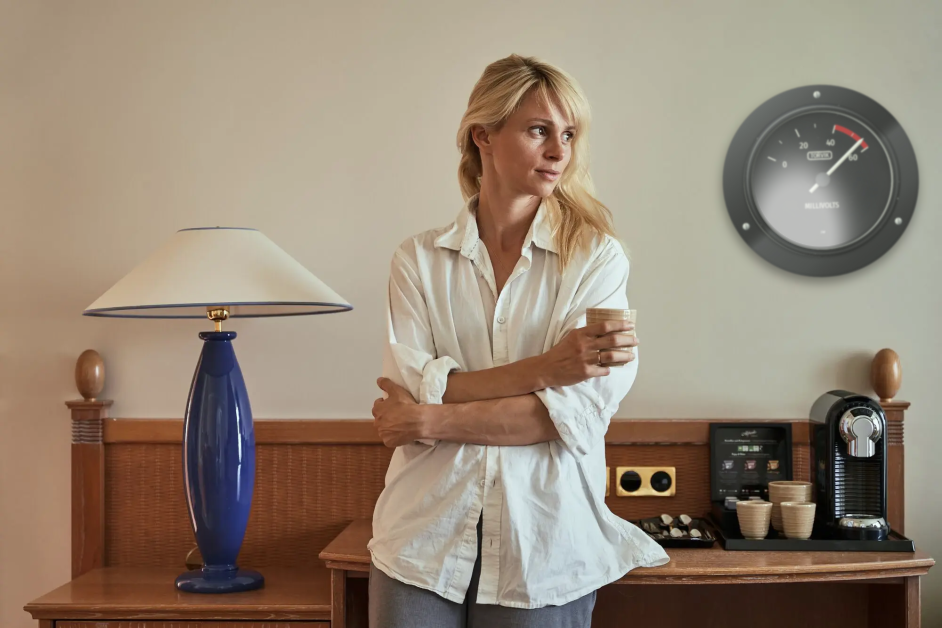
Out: mV 55
